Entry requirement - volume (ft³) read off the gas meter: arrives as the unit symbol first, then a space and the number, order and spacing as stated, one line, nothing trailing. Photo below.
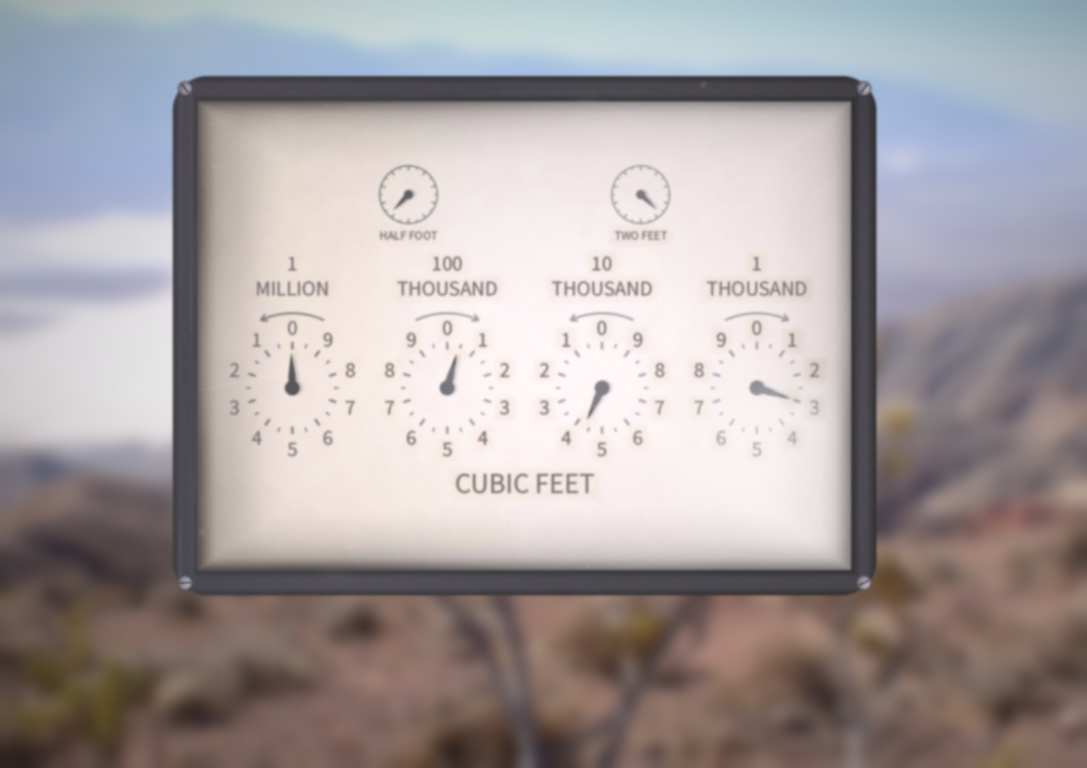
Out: ft³ 4300
